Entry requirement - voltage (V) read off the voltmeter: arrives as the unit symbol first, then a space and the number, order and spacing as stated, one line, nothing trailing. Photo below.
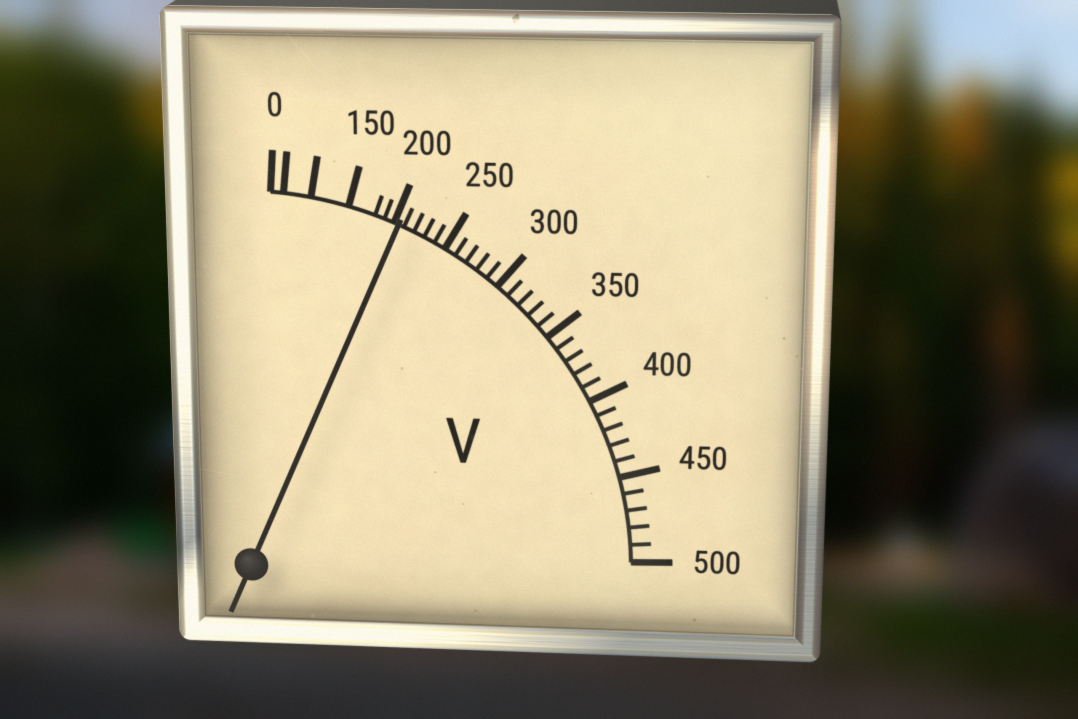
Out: V 205
